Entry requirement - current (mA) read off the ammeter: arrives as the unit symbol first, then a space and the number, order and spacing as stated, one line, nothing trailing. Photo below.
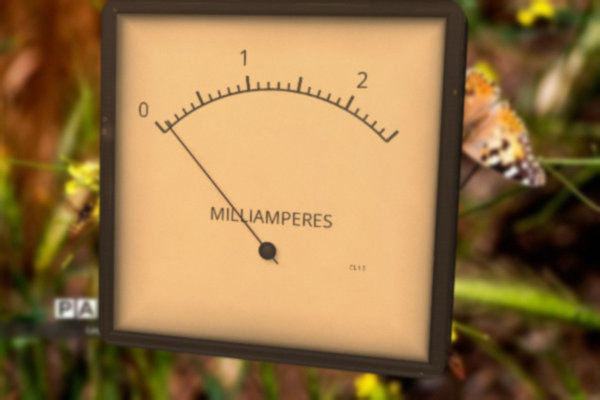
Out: mA 0.1
